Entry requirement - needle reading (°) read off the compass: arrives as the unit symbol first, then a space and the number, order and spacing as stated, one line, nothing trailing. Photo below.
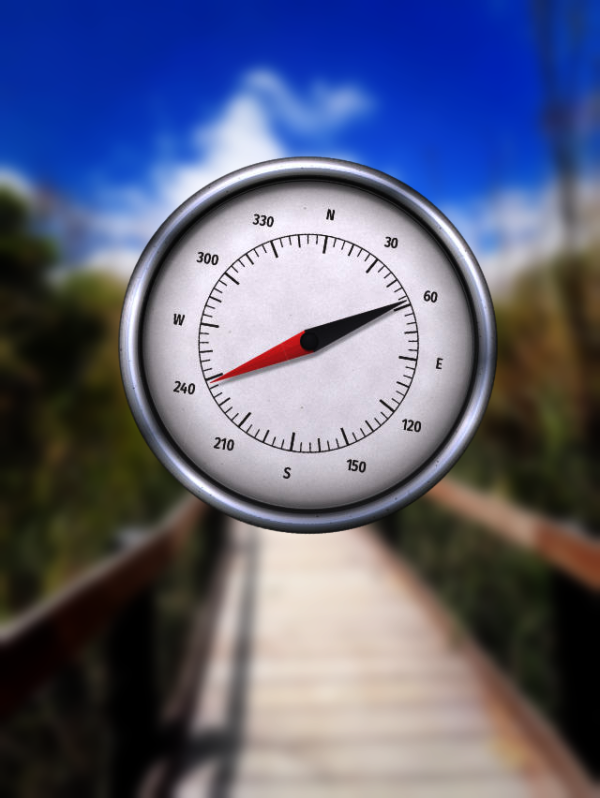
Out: ° 237.5
